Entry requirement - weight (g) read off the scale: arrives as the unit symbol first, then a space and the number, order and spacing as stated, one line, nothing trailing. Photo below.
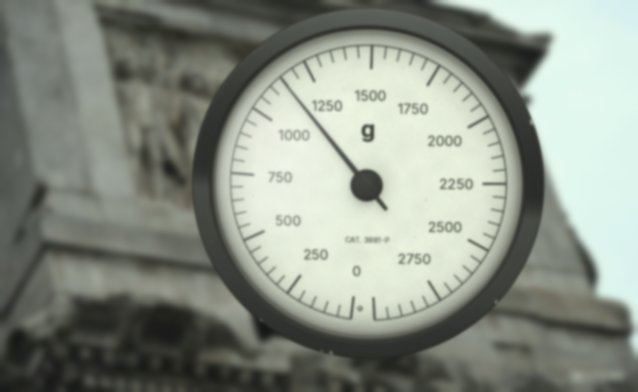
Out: g 1150
